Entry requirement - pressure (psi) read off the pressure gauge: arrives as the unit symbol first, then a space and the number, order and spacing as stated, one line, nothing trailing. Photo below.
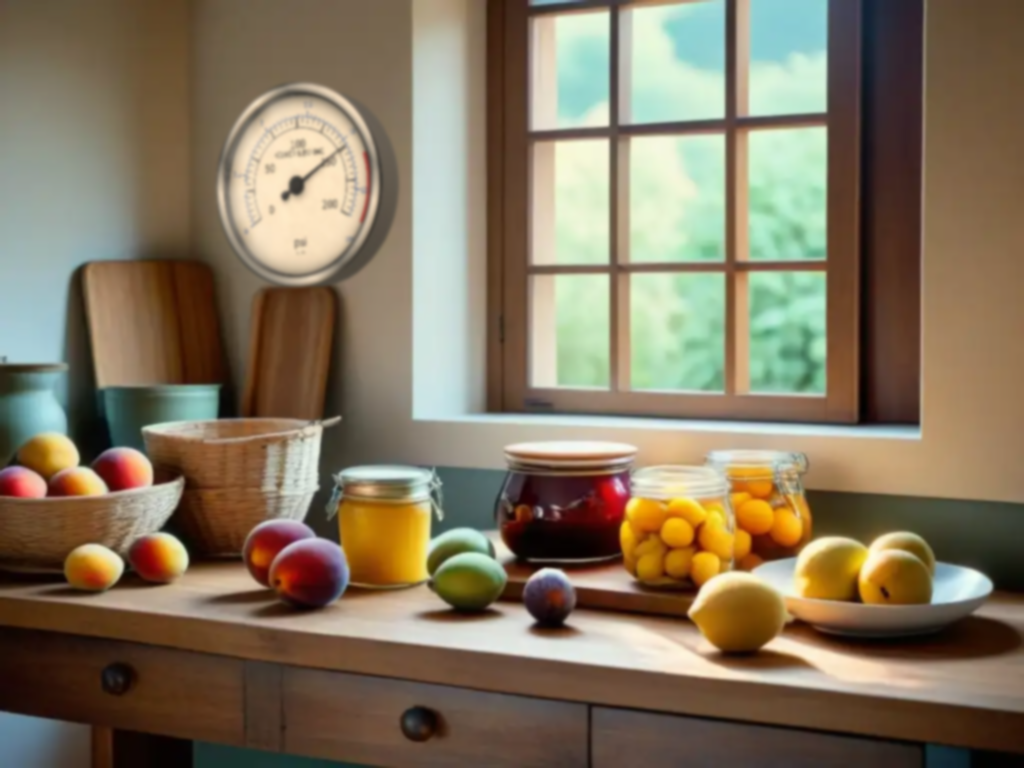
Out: psi 150
